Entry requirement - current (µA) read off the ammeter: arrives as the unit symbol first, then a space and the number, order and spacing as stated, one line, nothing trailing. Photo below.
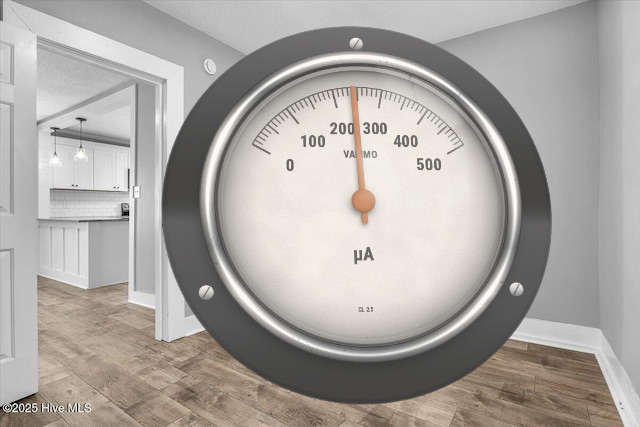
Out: µA 240
